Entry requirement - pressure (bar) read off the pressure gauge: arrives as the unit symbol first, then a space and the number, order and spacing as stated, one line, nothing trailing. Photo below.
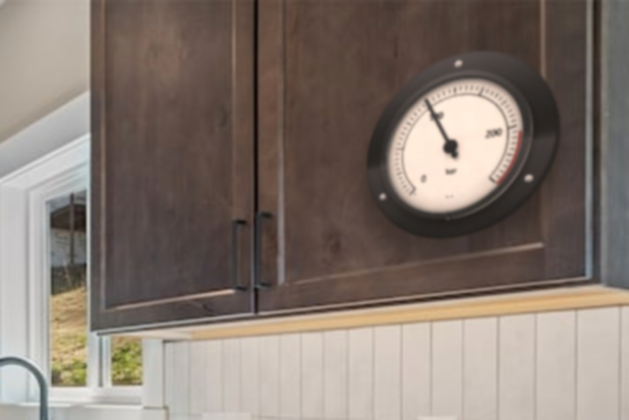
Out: bar 100
